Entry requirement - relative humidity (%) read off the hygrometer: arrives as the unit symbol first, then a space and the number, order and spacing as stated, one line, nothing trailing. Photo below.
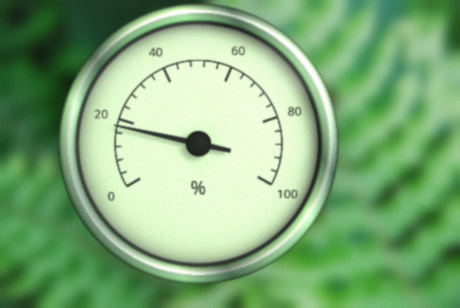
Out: % 18
